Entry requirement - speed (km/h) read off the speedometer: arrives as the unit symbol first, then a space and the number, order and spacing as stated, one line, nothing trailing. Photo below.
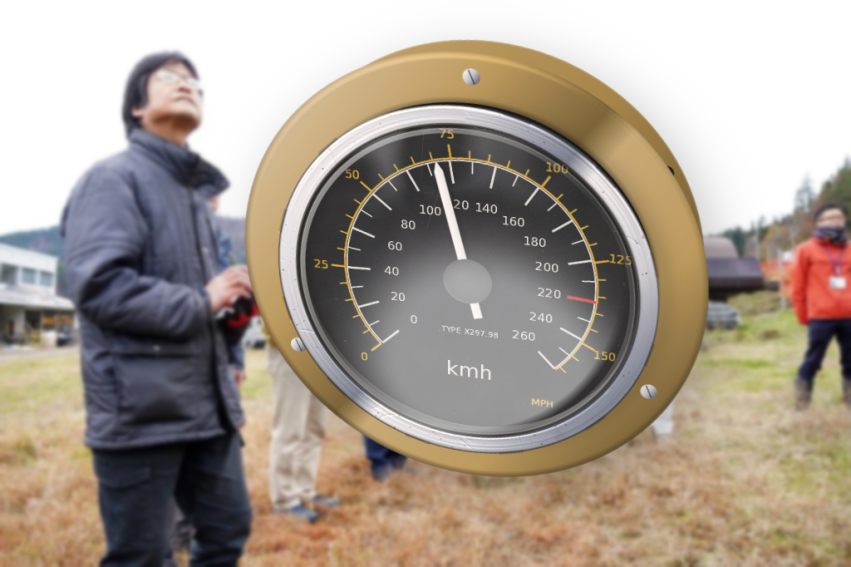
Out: km/h 115
